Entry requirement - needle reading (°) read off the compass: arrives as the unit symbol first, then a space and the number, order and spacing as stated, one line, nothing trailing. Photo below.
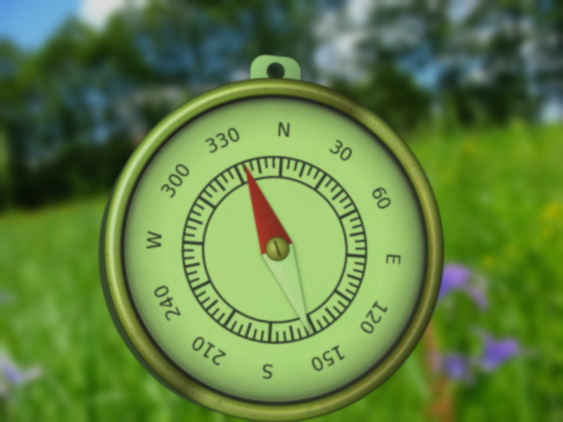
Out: ° 335
